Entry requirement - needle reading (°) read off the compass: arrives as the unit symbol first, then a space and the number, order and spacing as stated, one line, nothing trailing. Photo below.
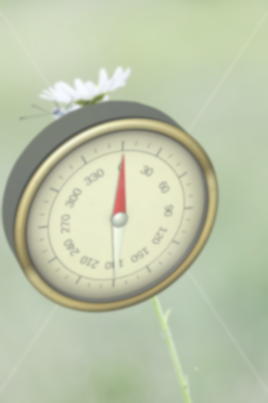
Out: ° 0
